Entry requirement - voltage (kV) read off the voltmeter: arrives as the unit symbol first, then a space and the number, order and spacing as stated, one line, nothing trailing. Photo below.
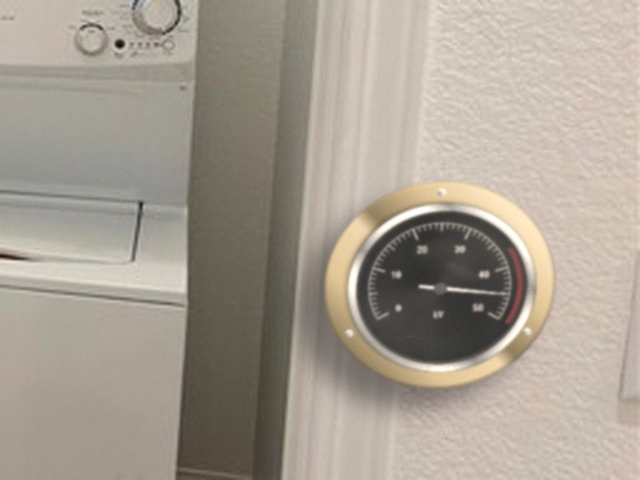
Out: kV 45
